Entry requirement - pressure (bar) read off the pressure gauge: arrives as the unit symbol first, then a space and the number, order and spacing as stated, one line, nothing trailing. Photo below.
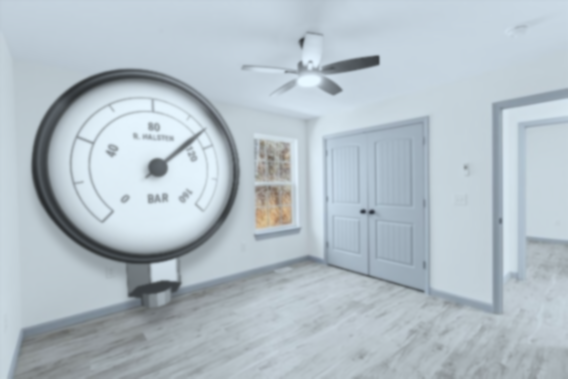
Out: bar 110
